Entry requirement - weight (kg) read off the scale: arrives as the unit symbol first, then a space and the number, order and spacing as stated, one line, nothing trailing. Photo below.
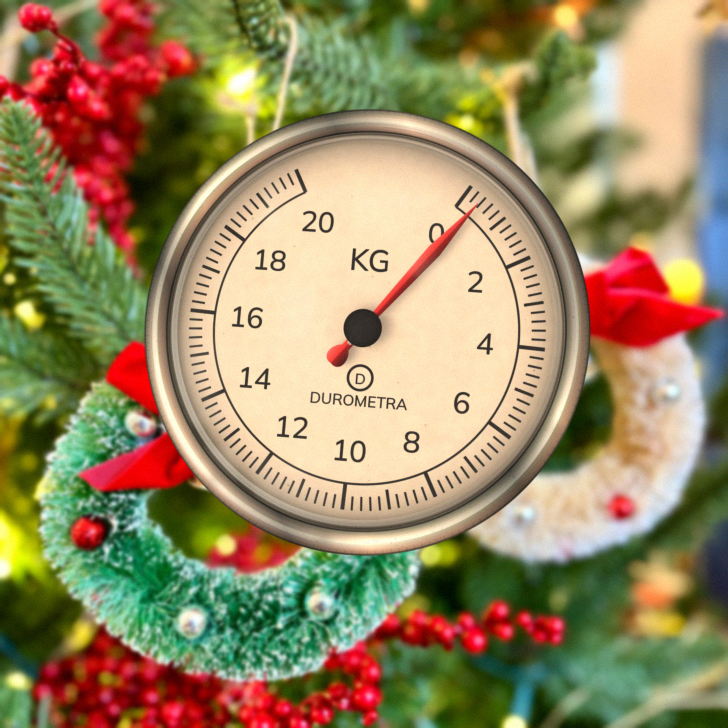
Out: kg 0.4
